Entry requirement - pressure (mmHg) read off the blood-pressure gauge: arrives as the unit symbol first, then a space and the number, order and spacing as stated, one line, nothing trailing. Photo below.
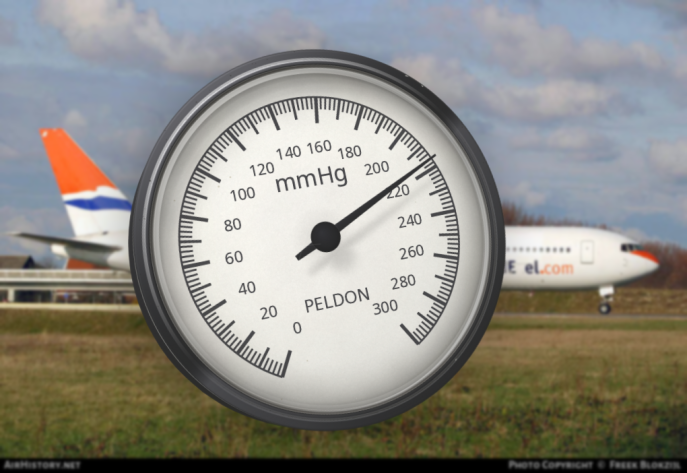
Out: mmHg 216
